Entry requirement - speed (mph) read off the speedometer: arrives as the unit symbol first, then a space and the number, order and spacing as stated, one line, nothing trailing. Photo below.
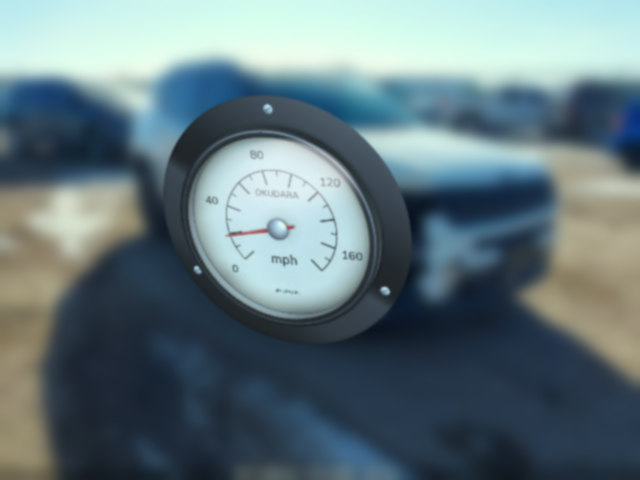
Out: mph 20
